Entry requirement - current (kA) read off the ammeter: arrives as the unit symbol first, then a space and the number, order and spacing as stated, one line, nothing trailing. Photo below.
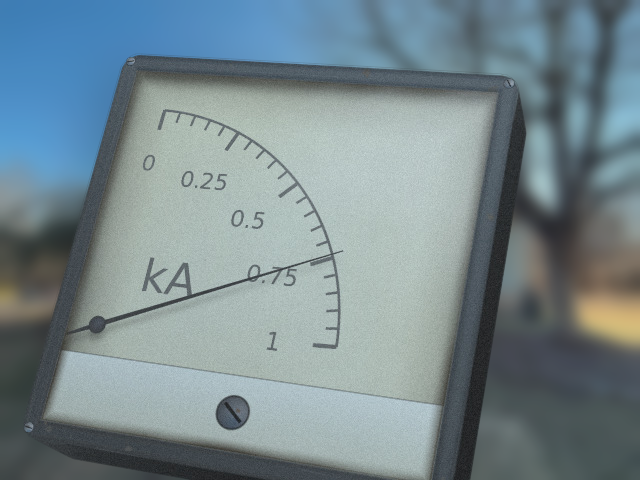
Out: kA 0.75
